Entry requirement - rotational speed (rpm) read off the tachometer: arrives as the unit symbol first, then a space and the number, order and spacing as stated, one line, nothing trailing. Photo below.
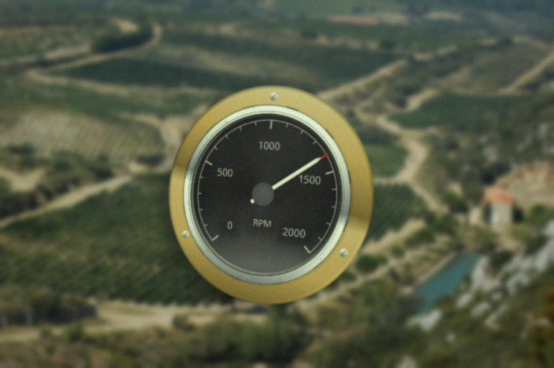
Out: rpm 1400
